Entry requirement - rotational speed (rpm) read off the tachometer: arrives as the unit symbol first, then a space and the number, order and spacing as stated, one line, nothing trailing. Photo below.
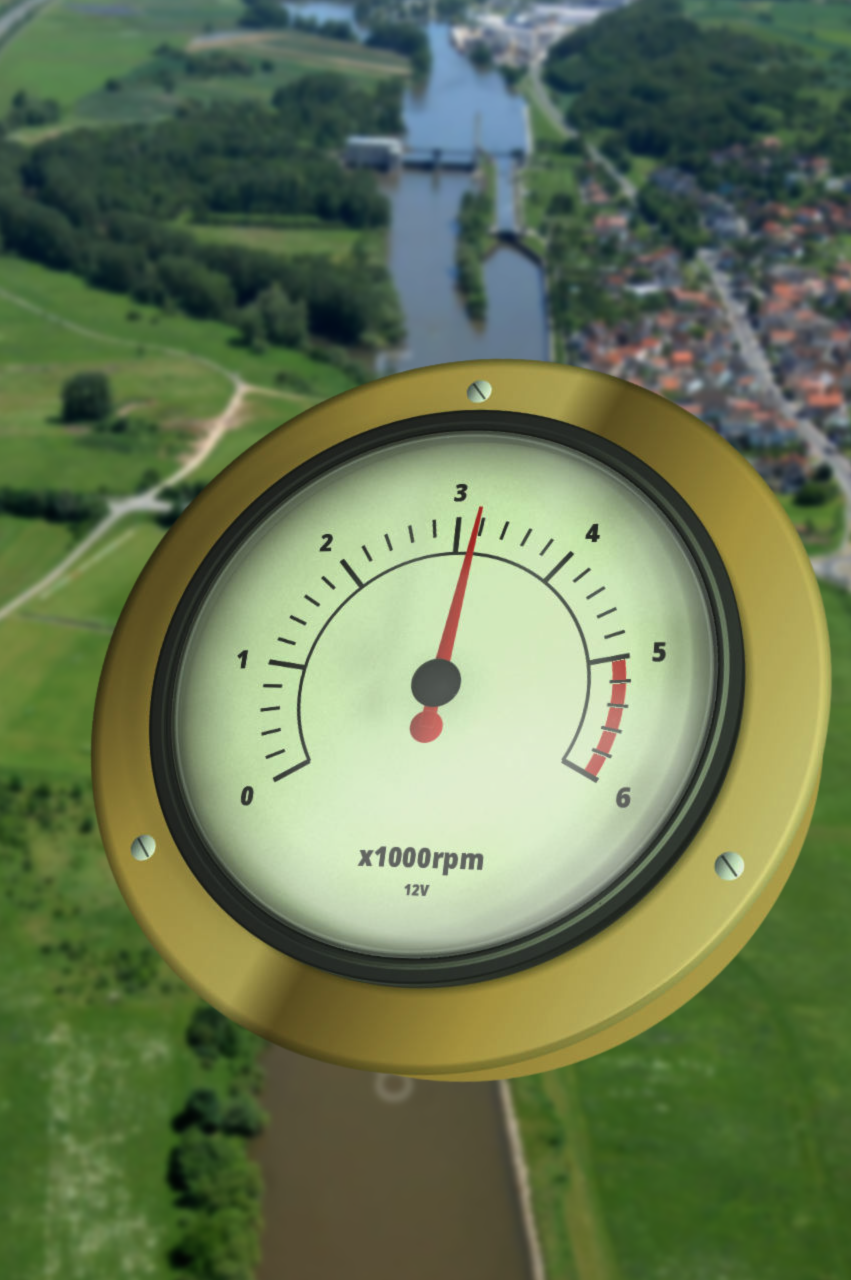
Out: rpm 3200
